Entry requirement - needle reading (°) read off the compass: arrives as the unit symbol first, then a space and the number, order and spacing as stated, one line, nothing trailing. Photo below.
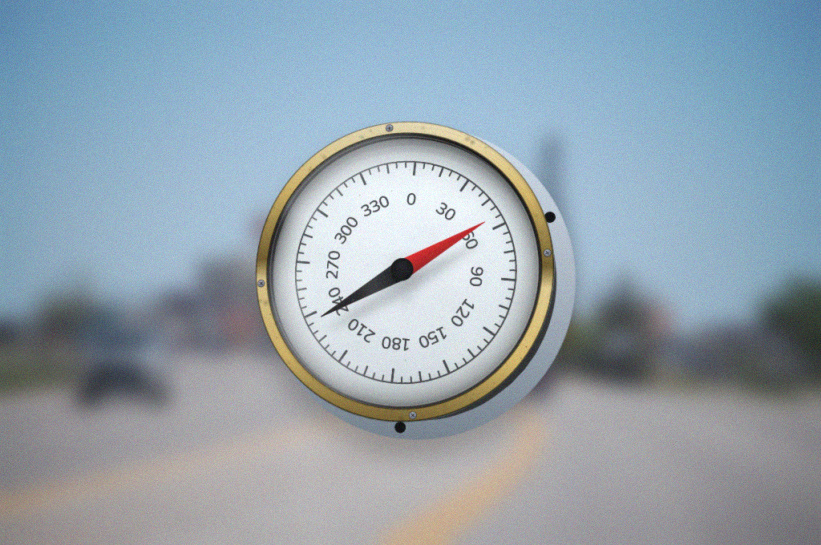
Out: ° 55
